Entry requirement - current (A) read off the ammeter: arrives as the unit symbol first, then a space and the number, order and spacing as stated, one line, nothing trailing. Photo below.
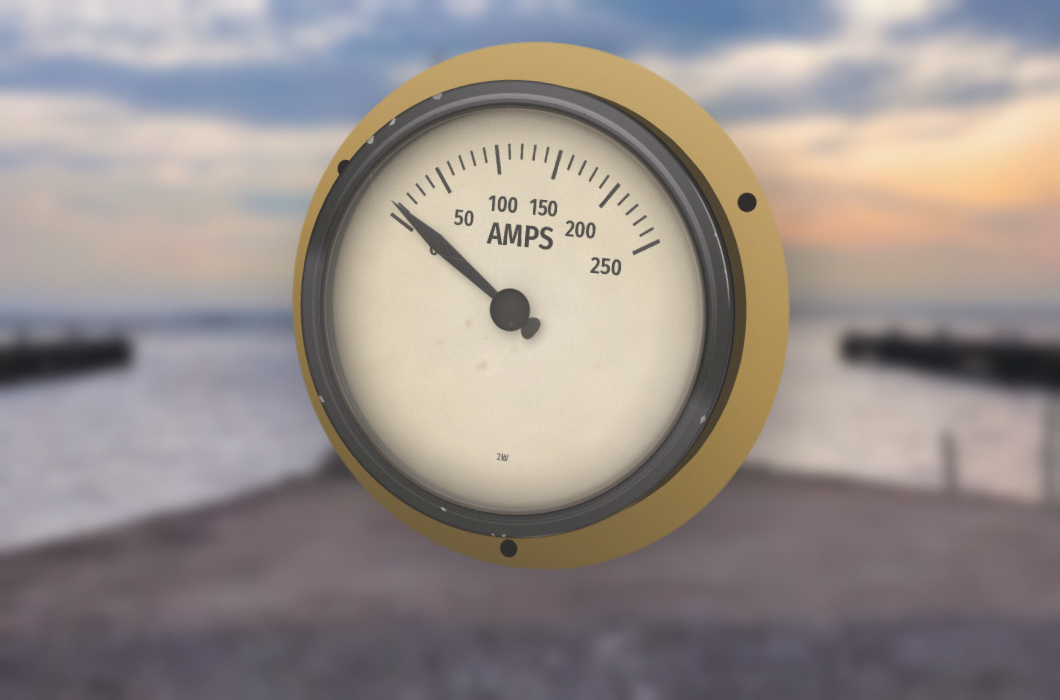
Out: A 10
